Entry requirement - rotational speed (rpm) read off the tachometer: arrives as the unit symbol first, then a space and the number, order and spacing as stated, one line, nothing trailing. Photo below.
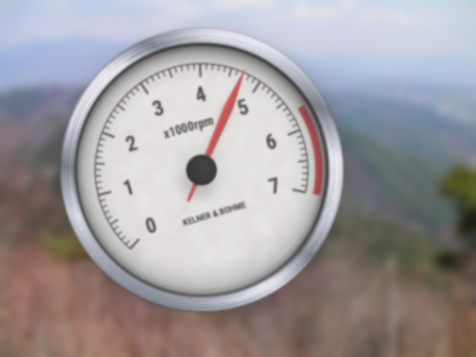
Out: rpm 4700
